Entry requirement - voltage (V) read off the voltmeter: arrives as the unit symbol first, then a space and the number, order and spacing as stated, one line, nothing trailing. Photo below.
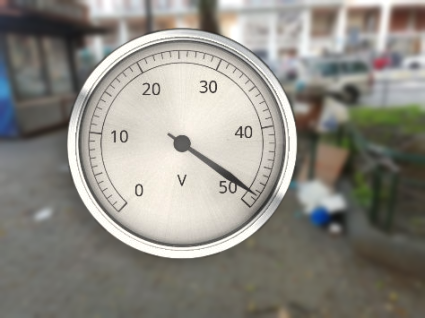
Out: V 48.5
